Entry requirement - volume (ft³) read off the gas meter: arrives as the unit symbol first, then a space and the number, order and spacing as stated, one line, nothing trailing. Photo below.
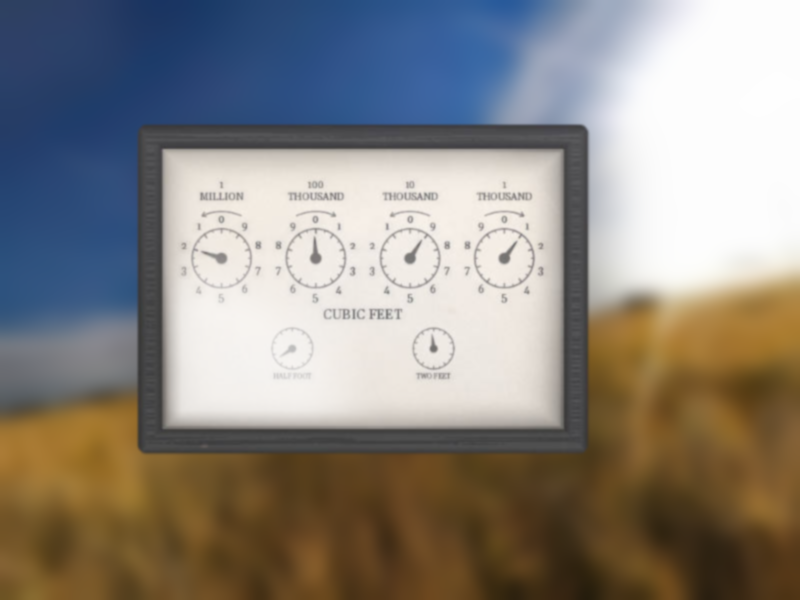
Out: ft³ 199100
